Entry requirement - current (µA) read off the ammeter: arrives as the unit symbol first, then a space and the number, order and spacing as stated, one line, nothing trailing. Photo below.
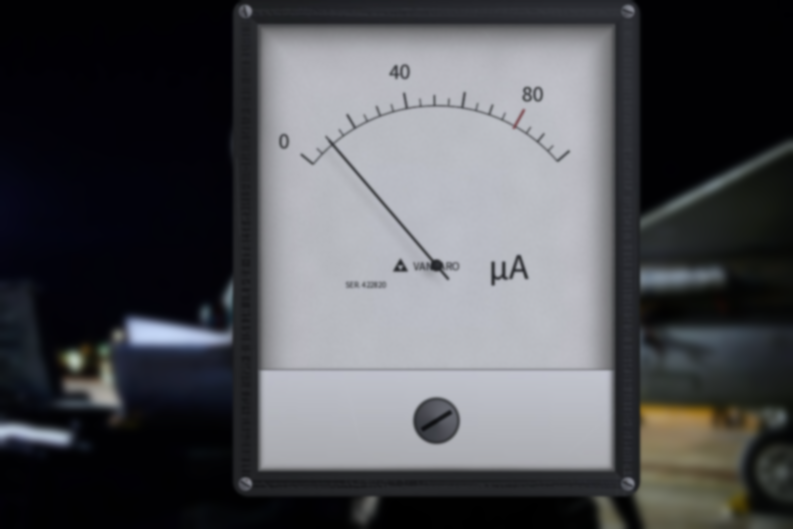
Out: µA 10
